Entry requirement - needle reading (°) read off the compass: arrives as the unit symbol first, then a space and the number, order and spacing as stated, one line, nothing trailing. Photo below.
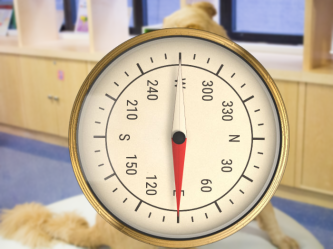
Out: ° 90
